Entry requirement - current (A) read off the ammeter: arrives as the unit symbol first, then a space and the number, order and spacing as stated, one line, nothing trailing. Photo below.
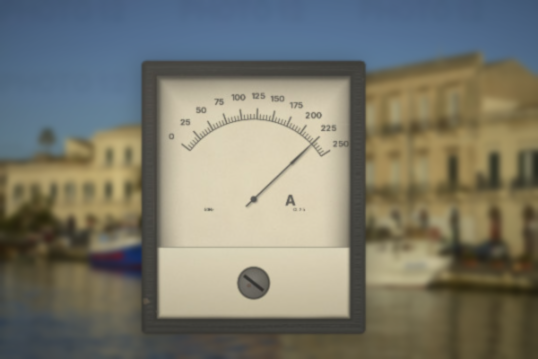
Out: A 225
